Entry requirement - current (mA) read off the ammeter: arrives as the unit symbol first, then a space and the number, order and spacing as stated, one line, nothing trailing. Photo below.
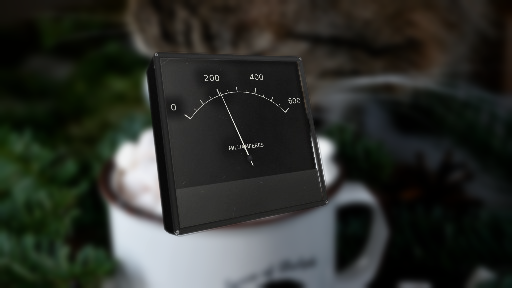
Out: mA 200
